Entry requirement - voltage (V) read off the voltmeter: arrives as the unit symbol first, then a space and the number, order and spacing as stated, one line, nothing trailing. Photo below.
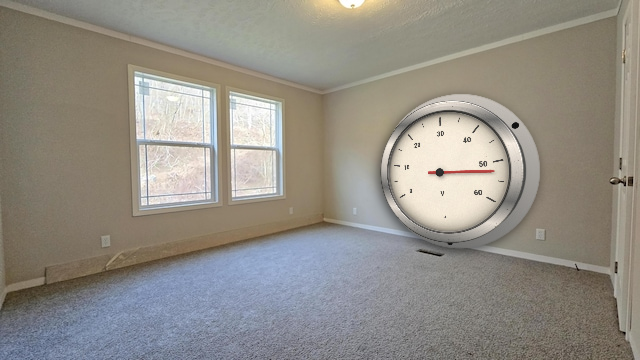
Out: V 52.5
